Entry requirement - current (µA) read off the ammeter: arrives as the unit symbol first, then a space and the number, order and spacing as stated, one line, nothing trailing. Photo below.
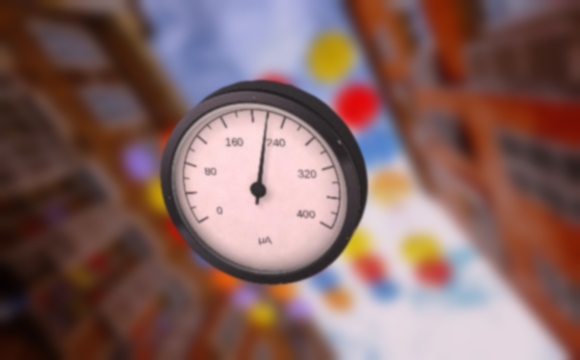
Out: µA 220
